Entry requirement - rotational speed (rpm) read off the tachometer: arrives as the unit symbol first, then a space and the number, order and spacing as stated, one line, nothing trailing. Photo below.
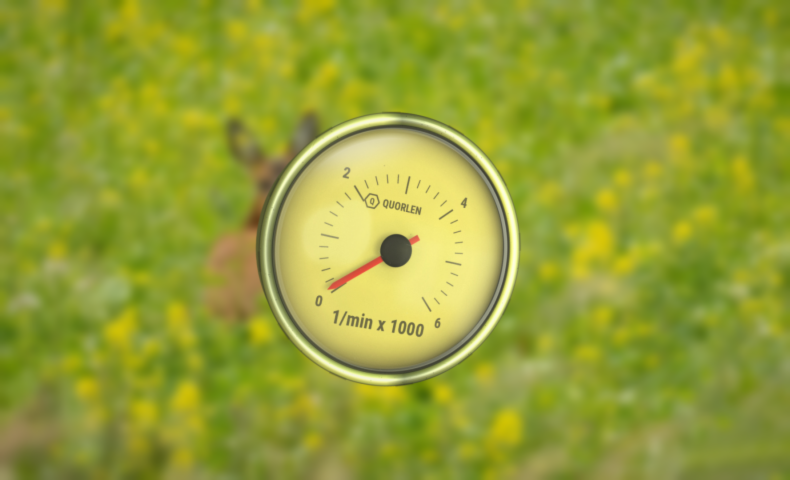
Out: rpm 100
